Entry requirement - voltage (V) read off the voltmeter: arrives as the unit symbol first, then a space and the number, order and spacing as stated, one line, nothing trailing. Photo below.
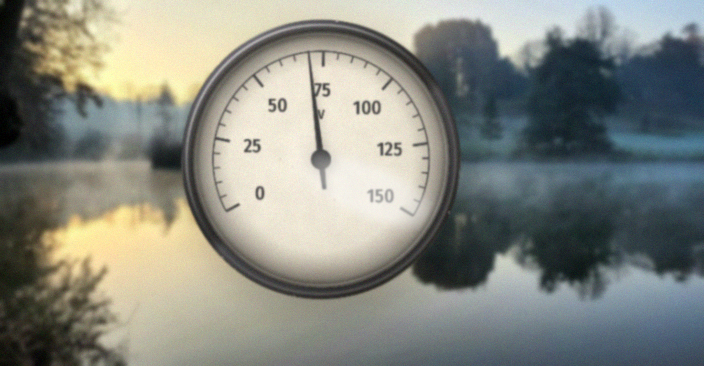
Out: V 70
